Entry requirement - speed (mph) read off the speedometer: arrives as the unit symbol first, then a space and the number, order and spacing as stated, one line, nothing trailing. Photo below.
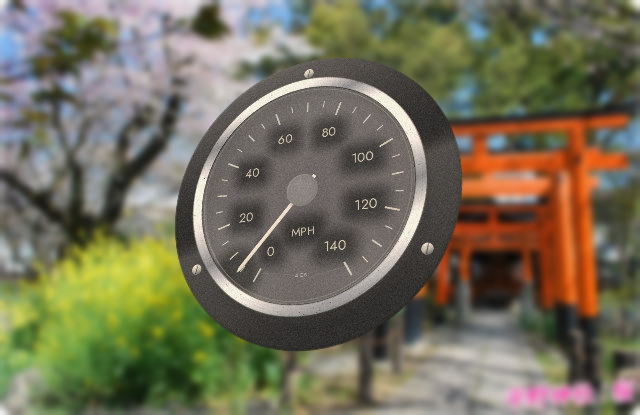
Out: mph 5
